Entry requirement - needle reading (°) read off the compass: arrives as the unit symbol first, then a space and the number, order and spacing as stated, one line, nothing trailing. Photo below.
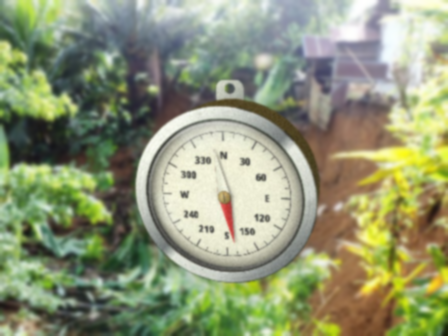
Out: ° 170
